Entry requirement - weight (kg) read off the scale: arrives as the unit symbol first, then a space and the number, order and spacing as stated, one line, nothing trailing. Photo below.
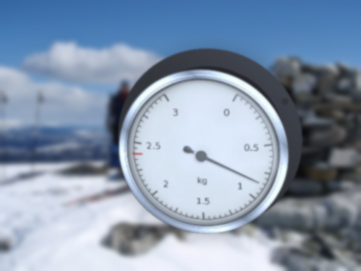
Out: kg 0.85
